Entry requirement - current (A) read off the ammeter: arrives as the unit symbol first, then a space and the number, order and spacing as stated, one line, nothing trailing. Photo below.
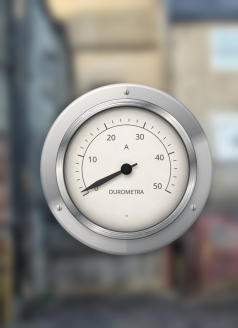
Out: A 1
